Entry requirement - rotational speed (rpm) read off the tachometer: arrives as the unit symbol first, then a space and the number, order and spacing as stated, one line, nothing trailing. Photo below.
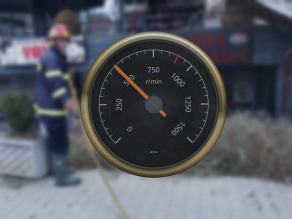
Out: rpm 500
